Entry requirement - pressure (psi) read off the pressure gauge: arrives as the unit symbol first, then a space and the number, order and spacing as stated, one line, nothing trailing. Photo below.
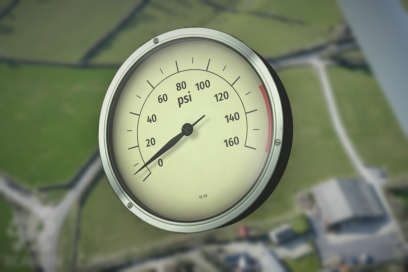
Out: psi 5
